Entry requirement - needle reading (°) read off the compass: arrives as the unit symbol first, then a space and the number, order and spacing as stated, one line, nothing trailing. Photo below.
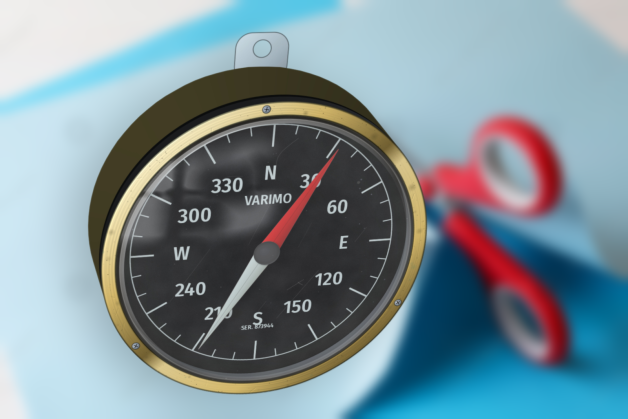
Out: ° 30
